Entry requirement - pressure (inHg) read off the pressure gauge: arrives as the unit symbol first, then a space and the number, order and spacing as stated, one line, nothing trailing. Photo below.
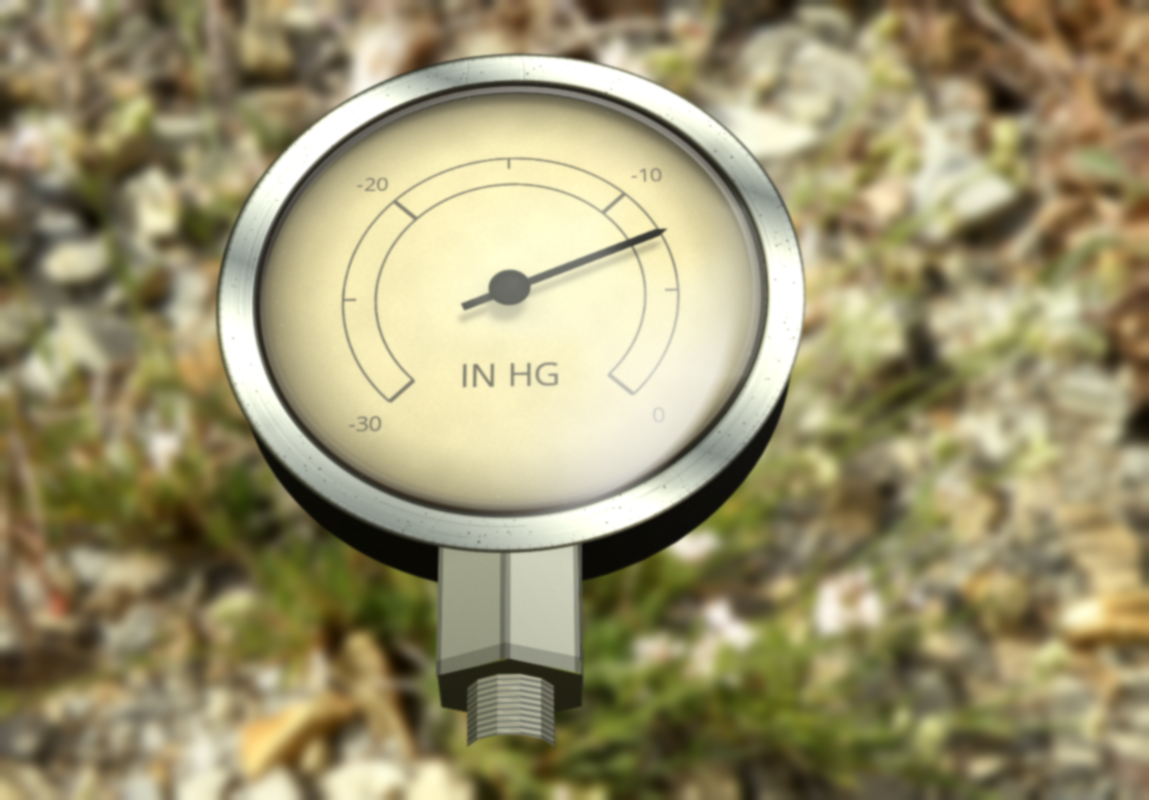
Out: inHg -7.5
